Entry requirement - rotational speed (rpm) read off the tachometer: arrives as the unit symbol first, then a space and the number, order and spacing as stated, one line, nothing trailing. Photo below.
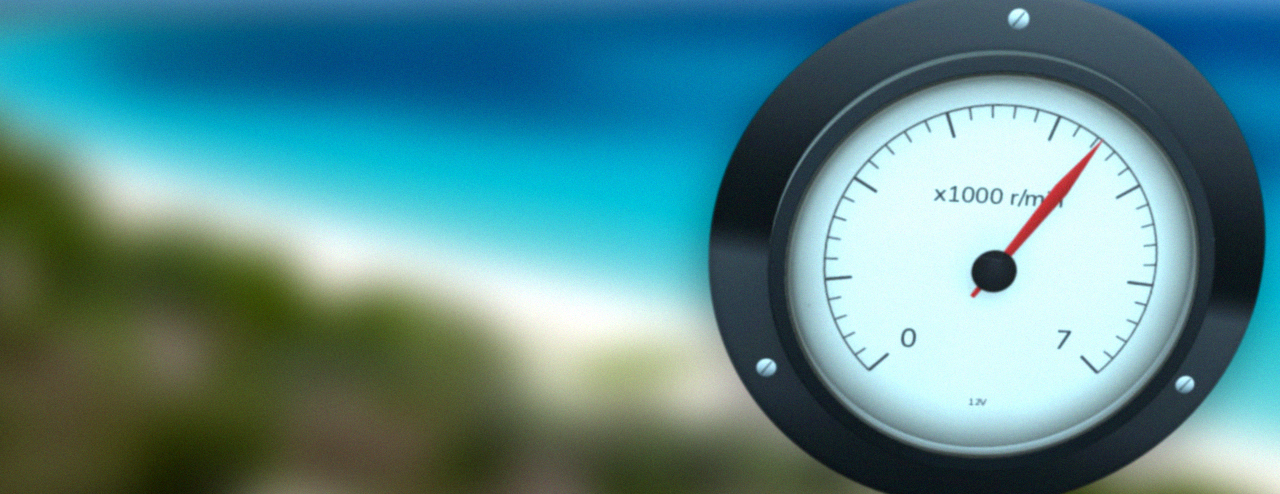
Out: rpm 4400
